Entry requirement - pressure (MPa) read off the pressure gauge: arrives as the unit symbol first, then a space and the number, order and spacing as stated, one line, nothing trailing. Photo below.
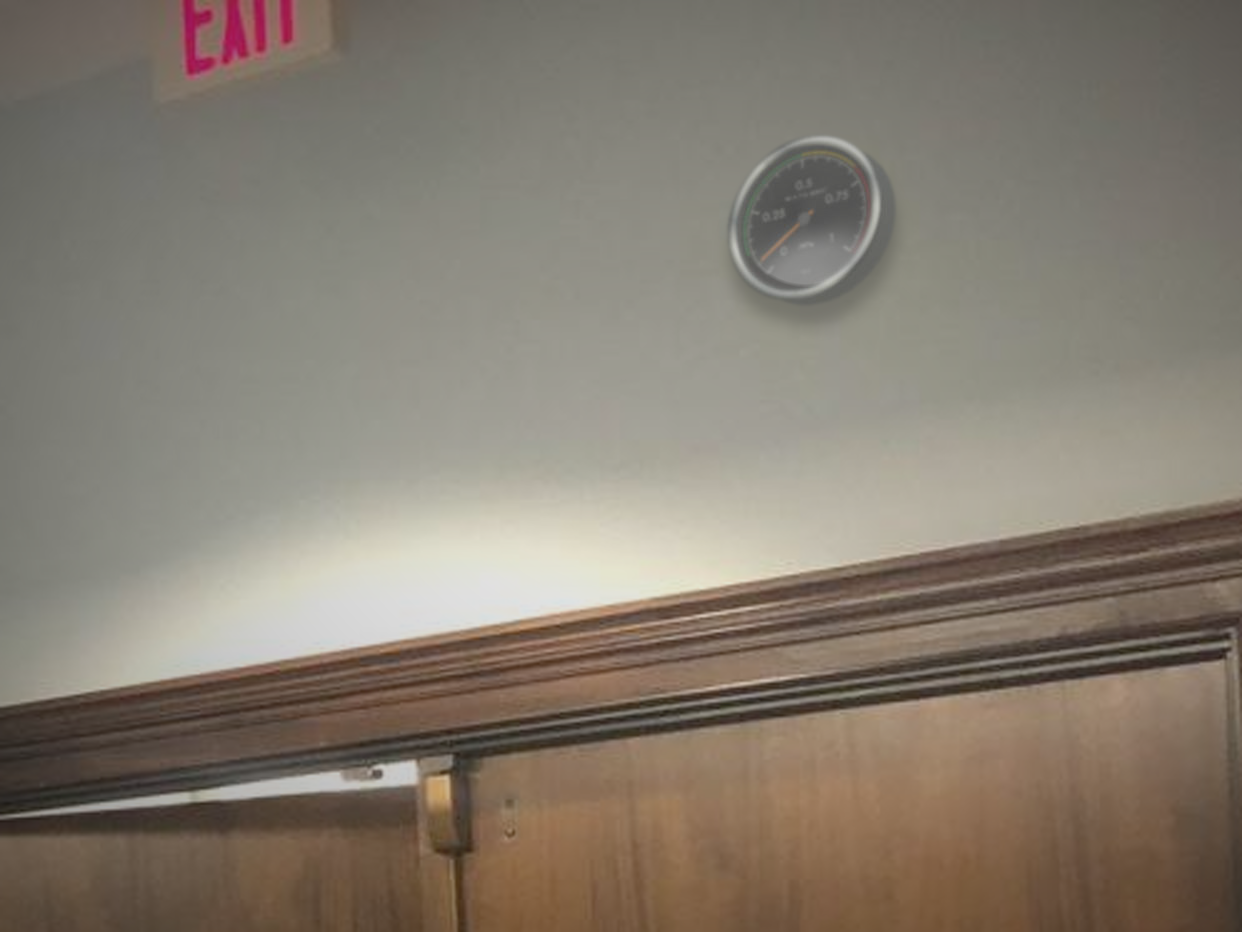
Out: MPa 0.05
